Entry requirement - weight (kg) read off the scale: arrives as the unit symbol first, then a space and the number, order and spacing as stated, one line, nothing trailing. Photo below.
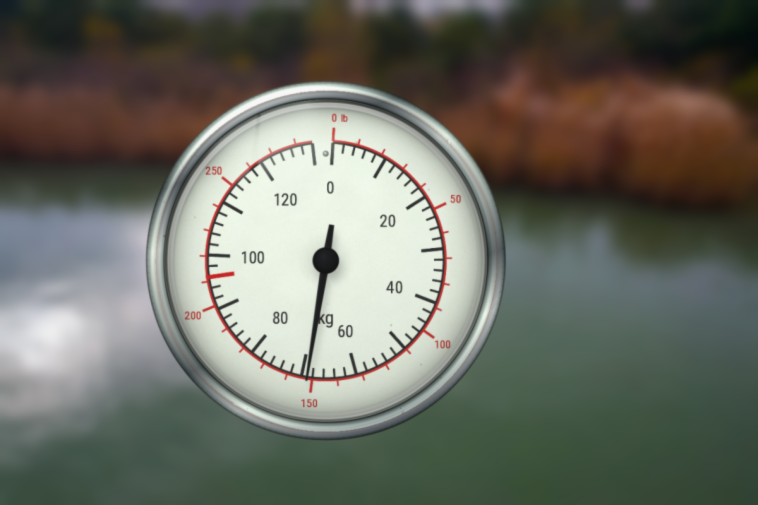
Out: kg 69
